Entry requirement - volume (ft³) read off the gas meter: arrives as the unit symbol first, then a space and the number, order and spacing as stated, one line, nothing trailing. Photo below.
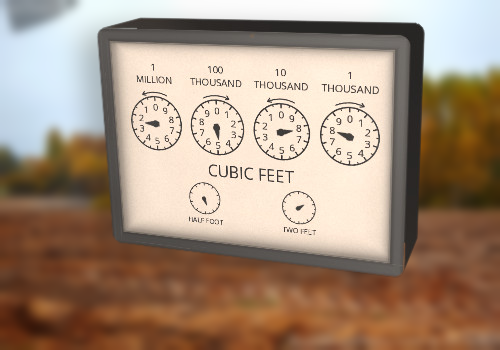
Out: ft³ 247800
